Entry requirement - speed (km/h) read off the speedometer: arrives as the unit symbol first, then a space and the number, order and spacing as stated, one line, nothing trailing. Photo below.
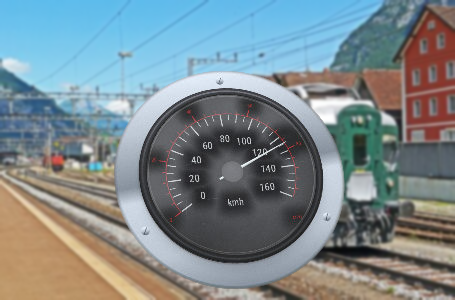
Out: km/h 125
